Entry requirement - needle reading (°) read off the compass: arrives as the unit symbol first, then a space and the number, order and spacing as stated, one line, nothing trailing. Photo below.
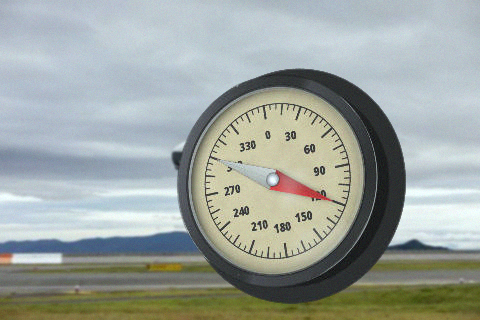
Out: ° 120
